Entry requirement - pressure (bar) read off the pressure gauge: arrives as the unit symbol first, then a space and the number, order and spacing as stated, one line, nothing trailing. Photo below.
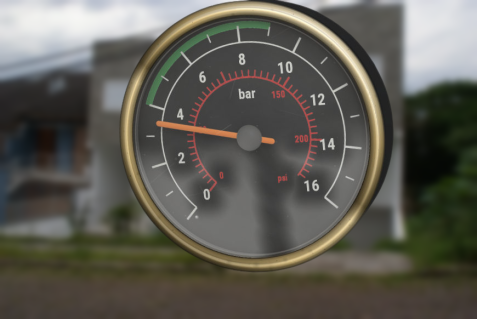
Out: bar 3.5
